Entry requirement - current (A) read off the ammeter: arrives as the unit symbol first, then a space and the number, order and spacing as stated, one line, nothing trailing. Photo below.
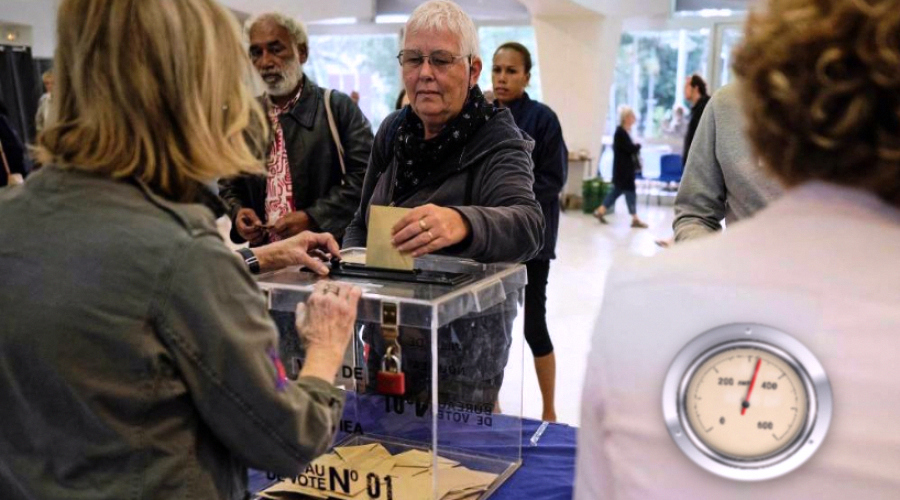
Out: A 325
